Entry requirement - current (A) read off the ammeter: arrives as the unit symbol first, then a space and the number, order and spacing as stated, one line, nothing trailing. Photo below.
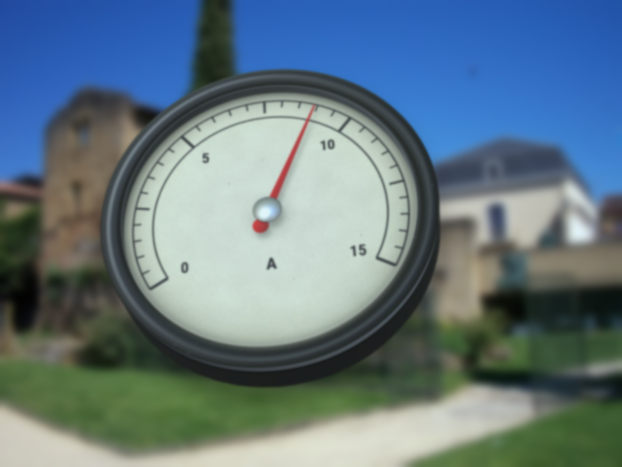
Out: A 9
